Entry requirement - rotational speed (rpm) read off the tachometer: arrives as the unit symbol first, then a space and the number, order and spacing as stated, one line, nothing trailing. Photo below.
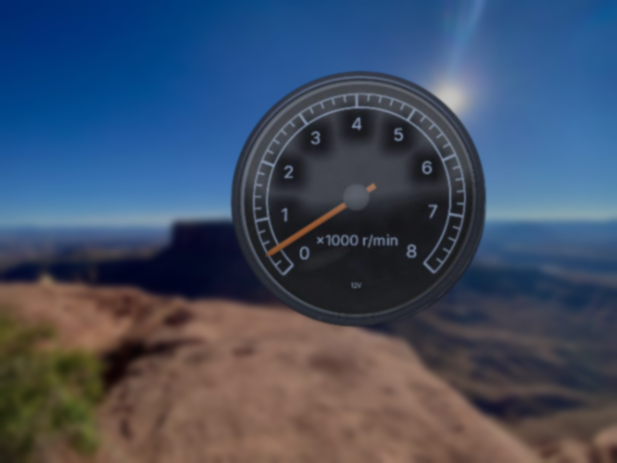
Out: rpm 400
